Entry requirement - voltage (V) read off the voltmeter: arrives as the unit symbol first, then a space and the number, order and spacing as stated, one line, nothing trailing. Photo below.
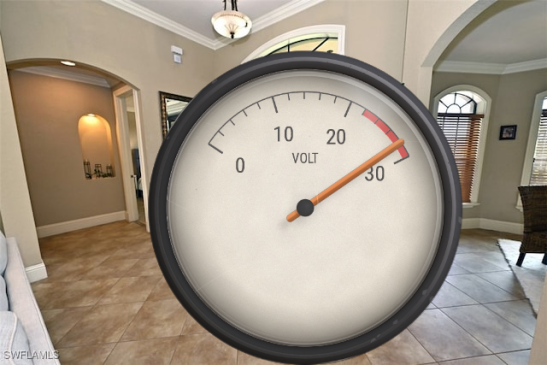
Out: V 28
